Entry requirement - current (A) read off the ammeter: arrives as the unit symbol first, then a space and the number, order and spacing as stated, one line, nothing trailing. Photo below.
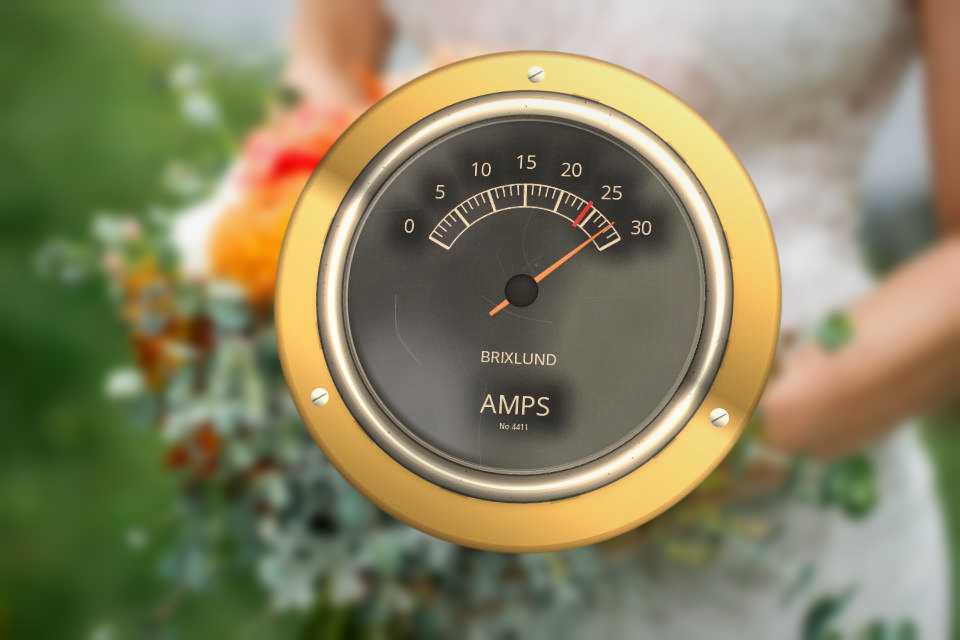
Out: A 28
